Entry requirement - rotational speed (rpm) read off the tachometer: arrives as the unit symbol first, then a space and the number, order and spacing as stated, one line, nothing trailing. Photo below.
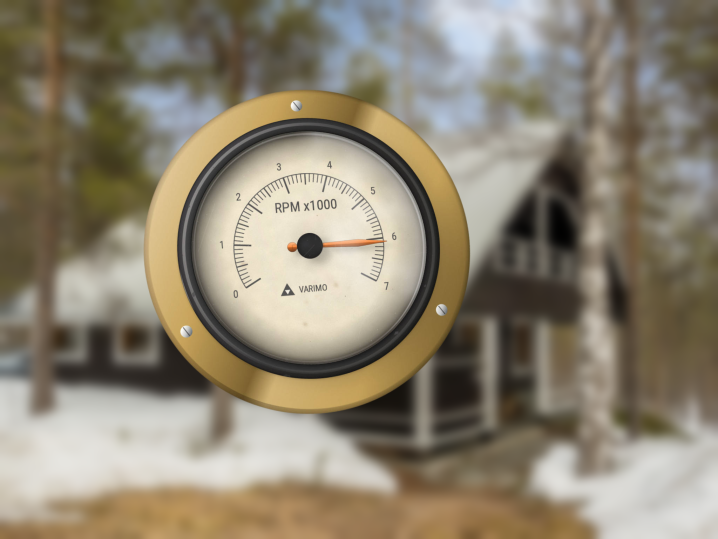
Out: rpm 6100
